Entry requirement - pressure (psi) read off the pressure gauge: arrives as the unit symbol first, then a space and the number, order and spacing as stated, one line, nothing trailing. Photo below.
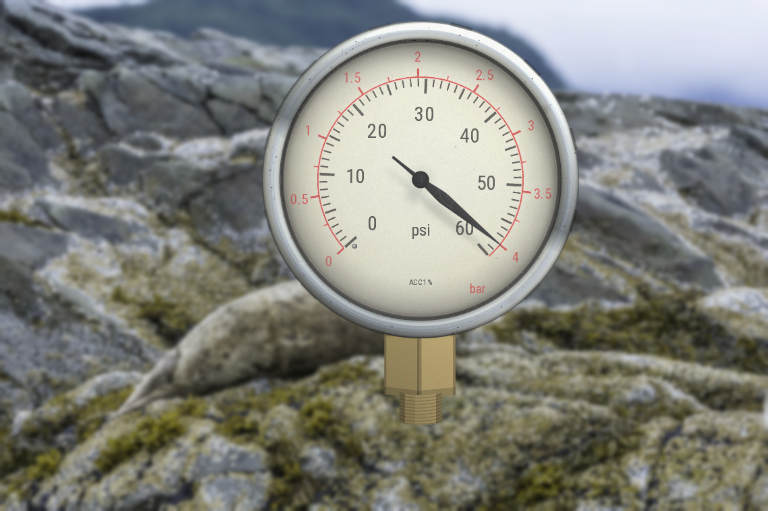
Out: psi 58
